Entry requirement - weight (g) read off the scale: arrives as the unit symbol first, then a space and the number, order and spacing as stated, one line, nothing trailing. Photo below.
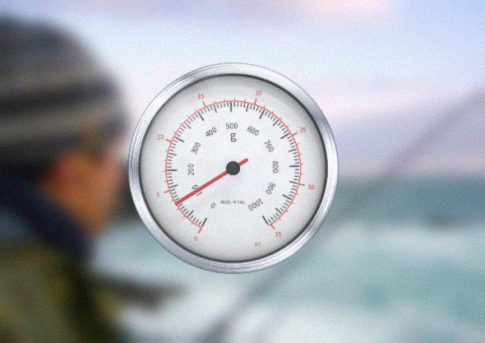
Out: g 100
